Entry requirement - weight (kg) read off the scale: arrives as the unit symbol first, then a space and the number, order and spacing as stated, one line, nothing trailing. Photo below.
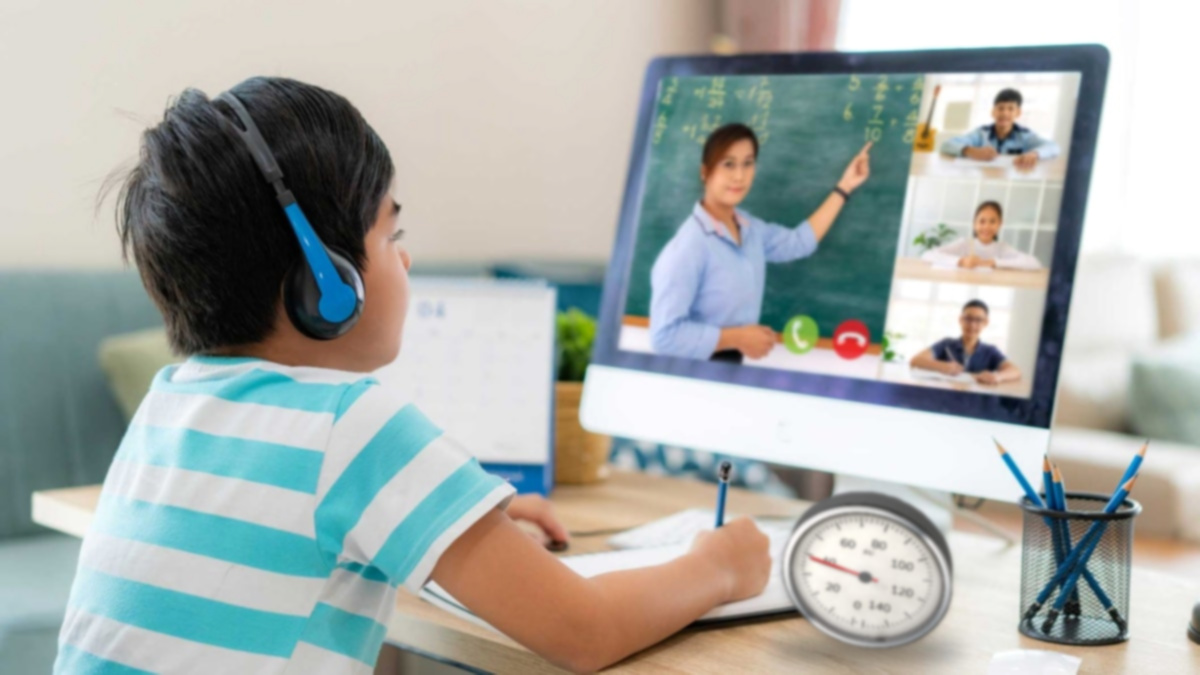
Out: kg 40
